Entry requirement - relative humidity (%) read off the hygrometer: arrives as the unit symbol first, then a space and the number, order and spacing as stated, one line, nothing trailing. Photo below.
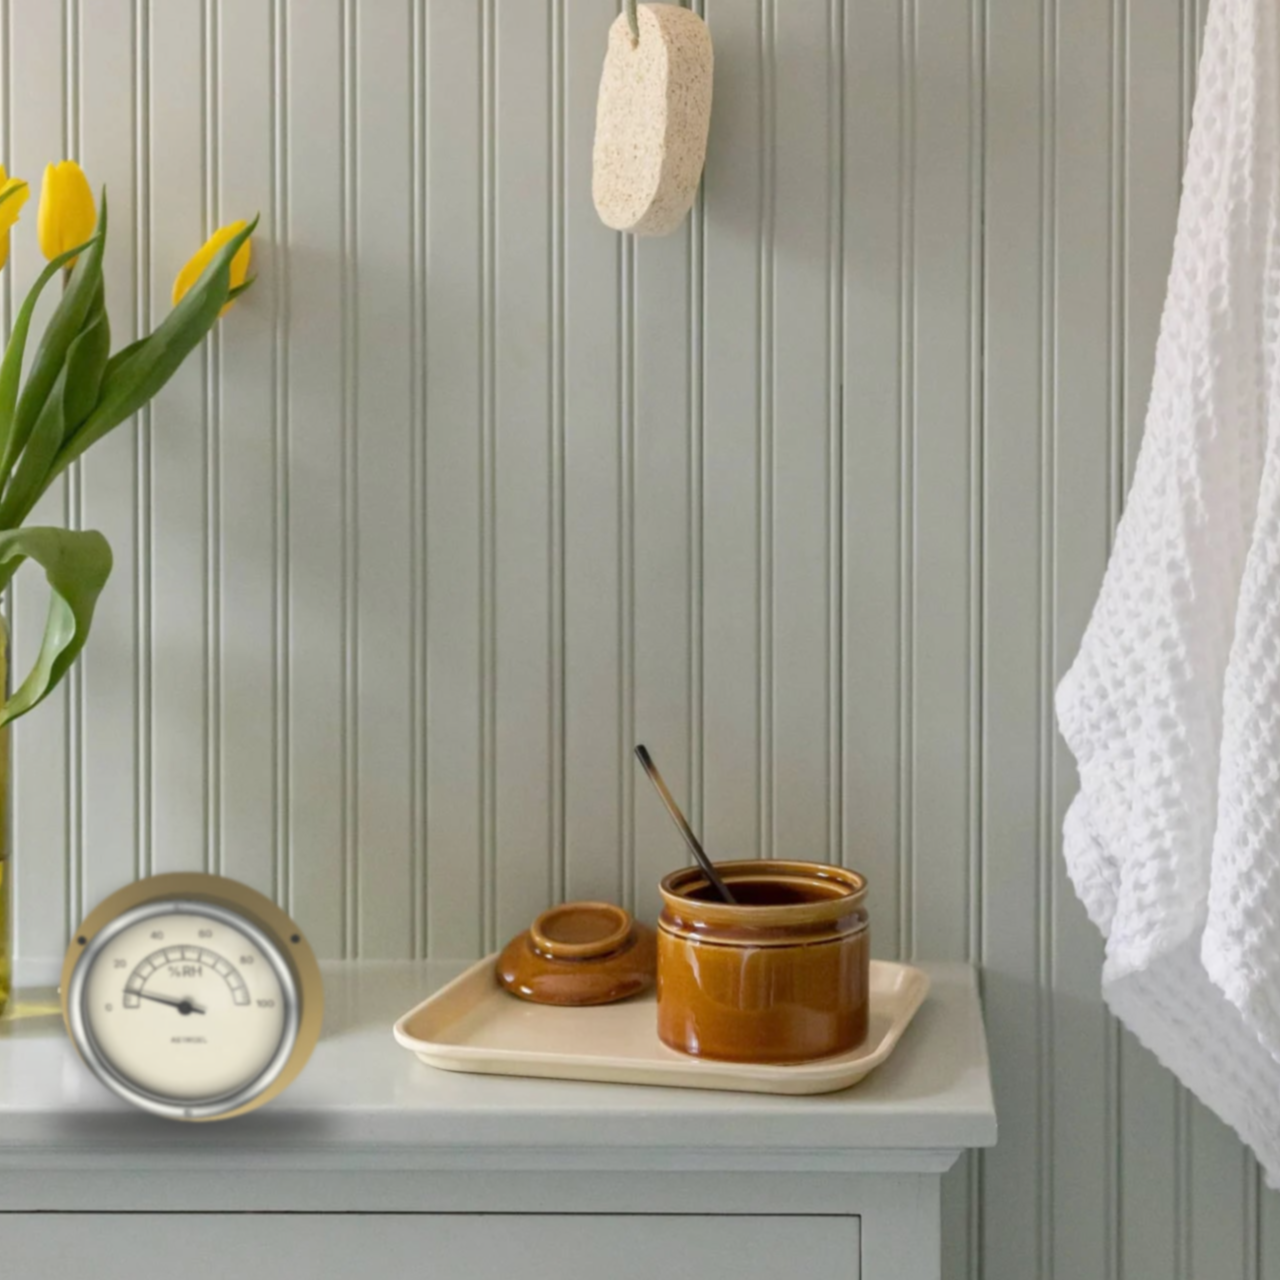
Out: % 10
